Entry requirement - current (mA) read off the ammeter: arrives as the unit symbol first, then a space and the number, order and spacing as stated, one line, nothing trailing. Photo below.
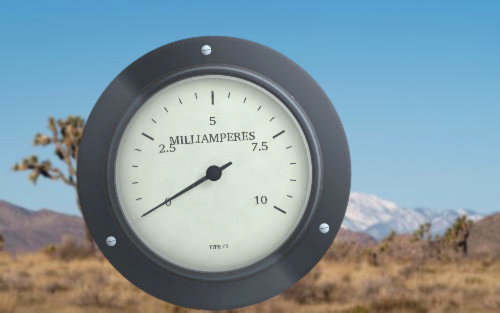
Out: mA 0
